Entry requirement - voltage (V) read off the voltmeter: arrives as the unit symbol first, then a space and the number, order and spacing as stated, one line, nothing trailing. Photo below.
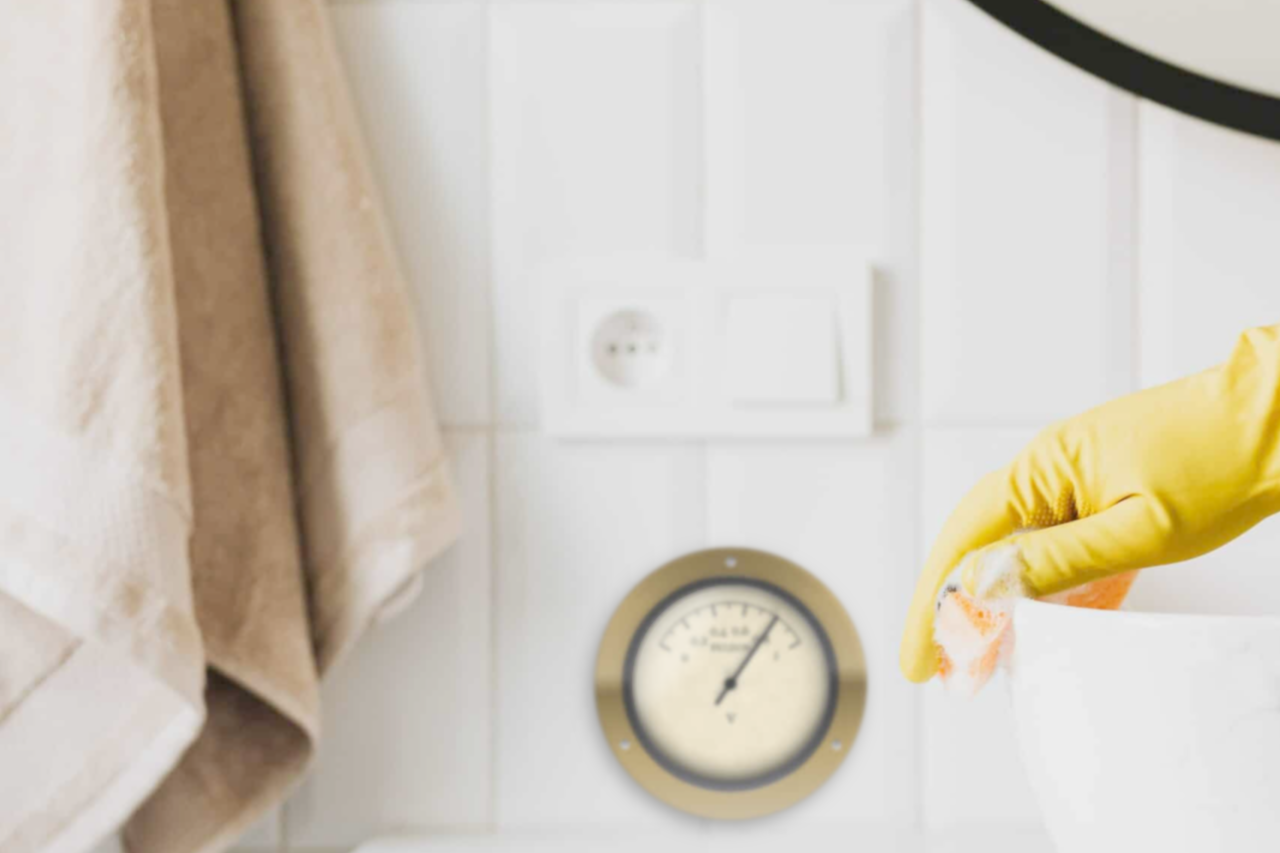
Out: V 0.8
